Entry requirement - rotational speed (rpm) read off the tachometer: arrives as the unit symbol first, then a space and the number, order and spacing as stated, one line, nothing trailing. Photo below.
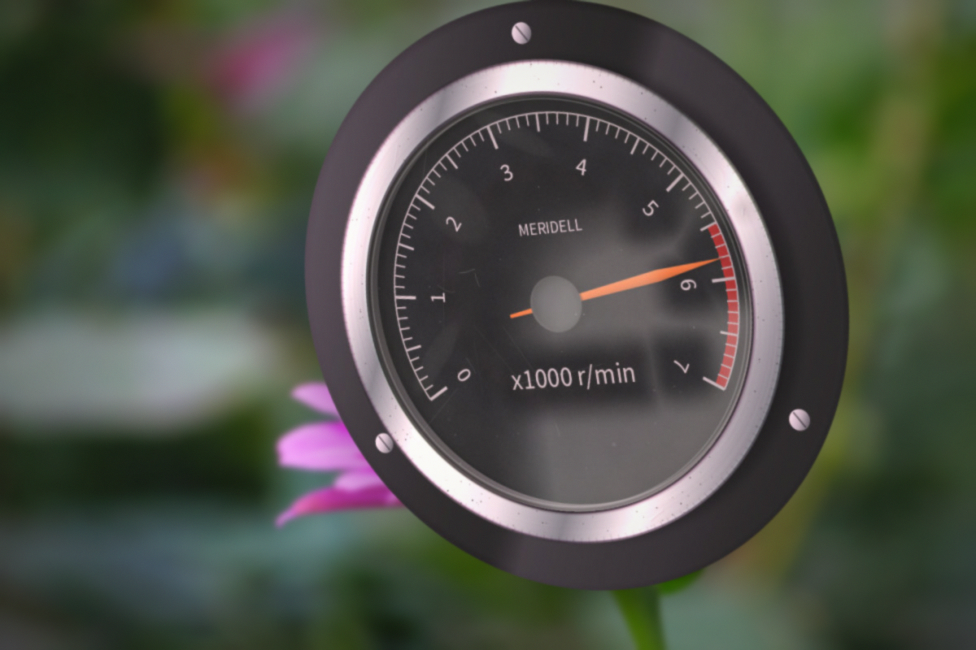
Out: rpm 5800
